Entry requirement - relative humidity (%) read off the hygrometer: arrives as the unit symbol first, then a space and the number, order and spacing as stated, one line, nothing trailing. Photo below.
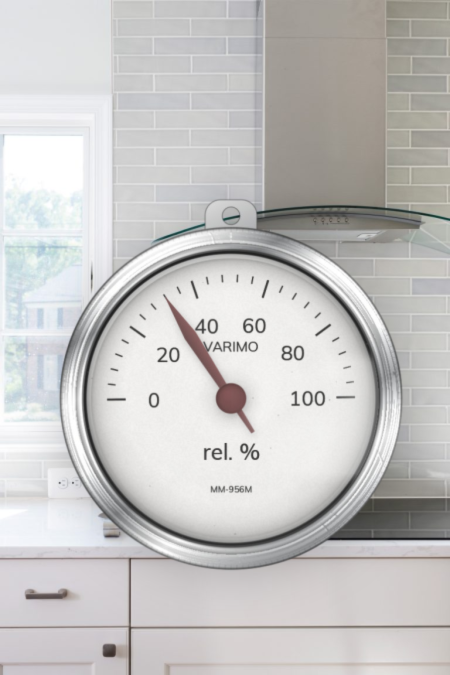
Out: % 32
